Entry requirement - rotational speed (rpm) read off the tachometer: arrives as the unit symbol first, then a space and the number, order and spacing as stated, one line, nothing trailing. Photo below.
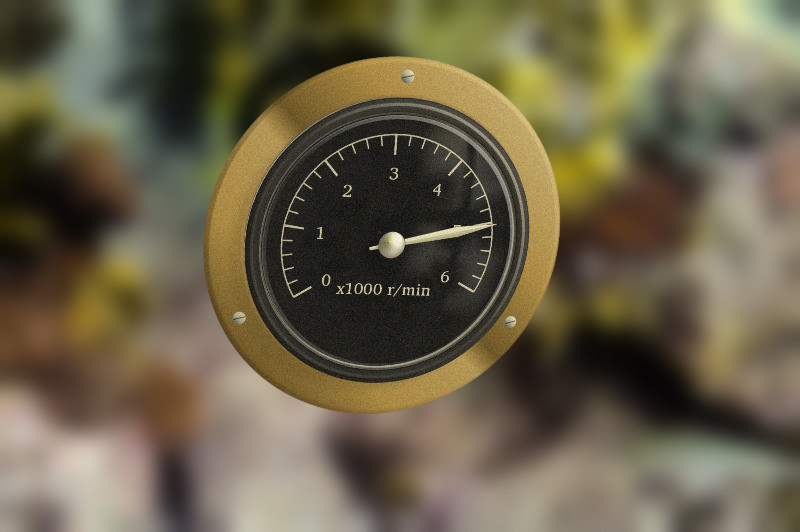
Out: rpm 5000
